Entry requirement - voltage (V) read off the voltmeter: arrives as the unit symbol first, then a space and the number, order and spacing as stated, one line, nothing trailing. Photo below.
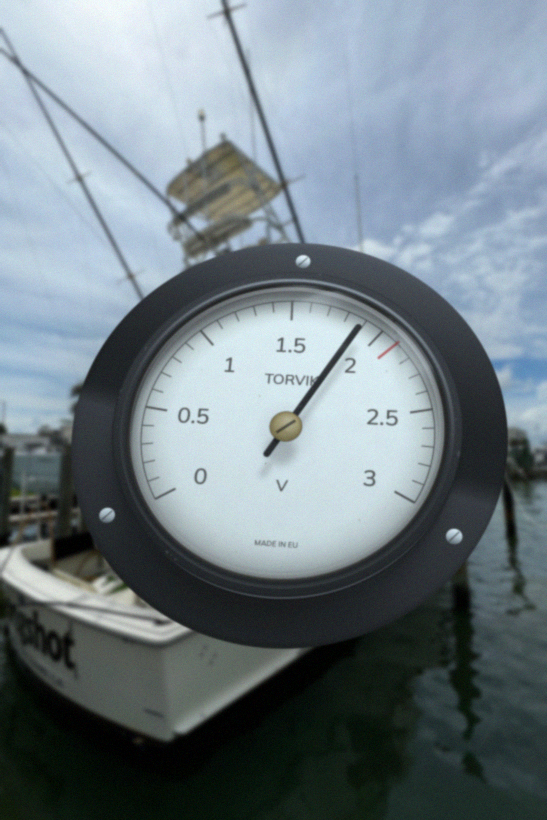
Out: V 1.9
